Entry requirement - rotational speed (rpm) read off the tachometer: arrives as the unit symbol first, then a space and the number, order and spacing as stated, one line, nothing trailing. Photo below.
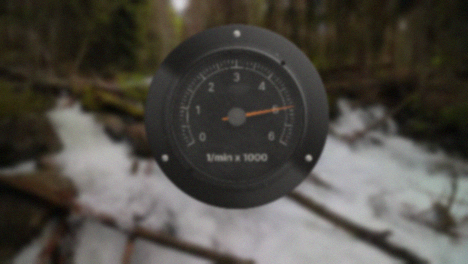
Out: rpm 5000
